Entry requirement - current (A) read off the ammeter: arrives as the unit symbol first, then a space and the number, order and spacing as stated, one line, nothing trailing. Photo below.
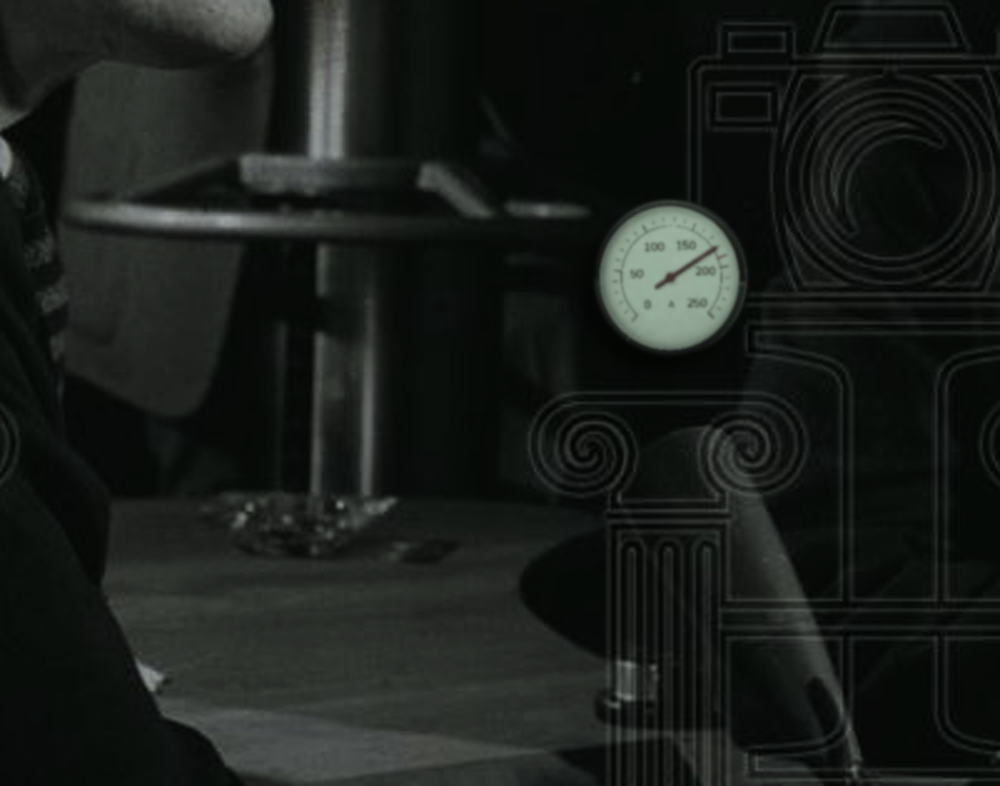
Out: A 180
